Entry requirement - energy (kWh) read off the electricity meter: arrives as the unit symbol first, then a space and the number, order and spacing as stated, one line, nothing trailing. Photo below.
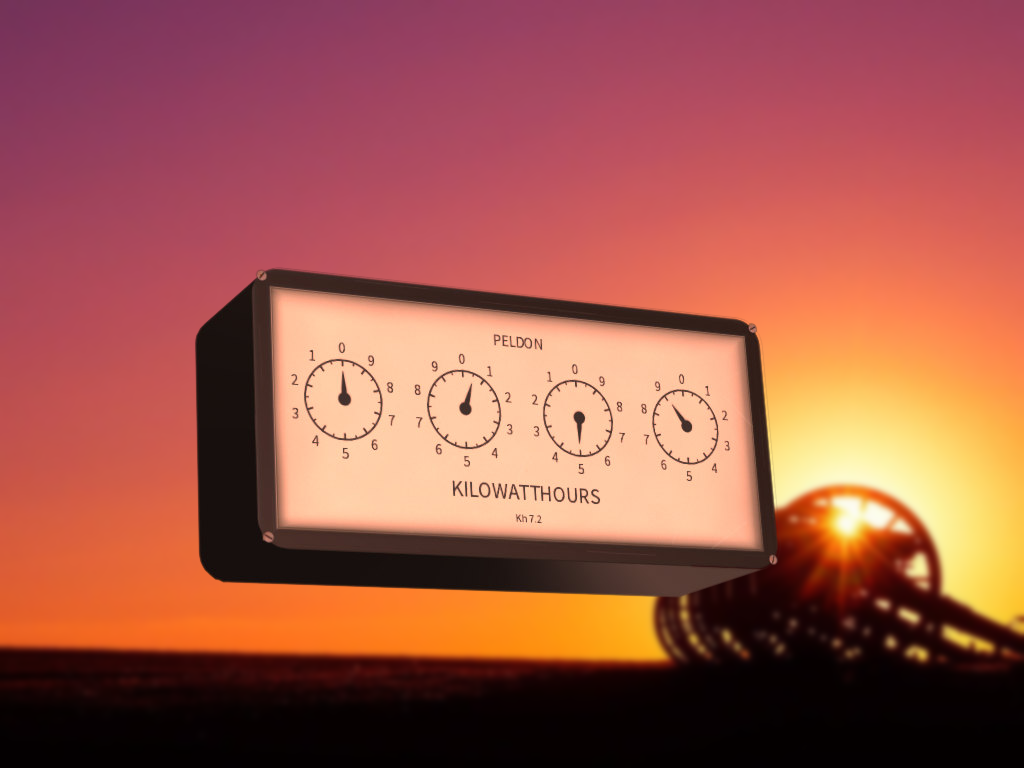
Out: kWh 49
